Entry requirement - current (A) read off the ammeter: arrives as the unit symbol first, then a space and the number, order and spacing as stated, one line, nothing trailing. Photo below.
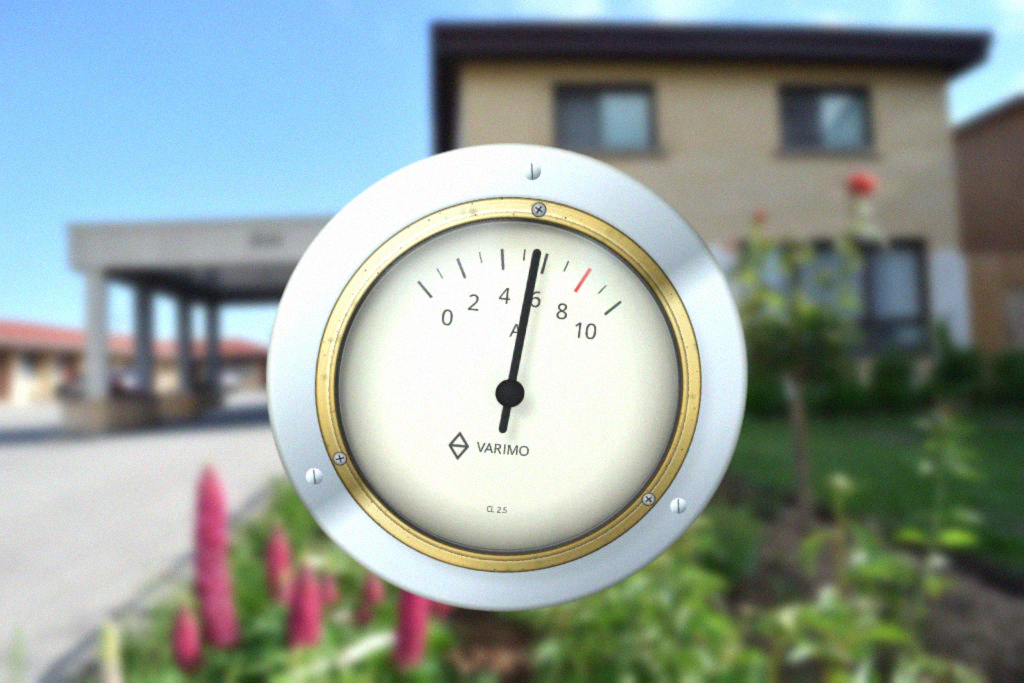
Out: A 5.5
